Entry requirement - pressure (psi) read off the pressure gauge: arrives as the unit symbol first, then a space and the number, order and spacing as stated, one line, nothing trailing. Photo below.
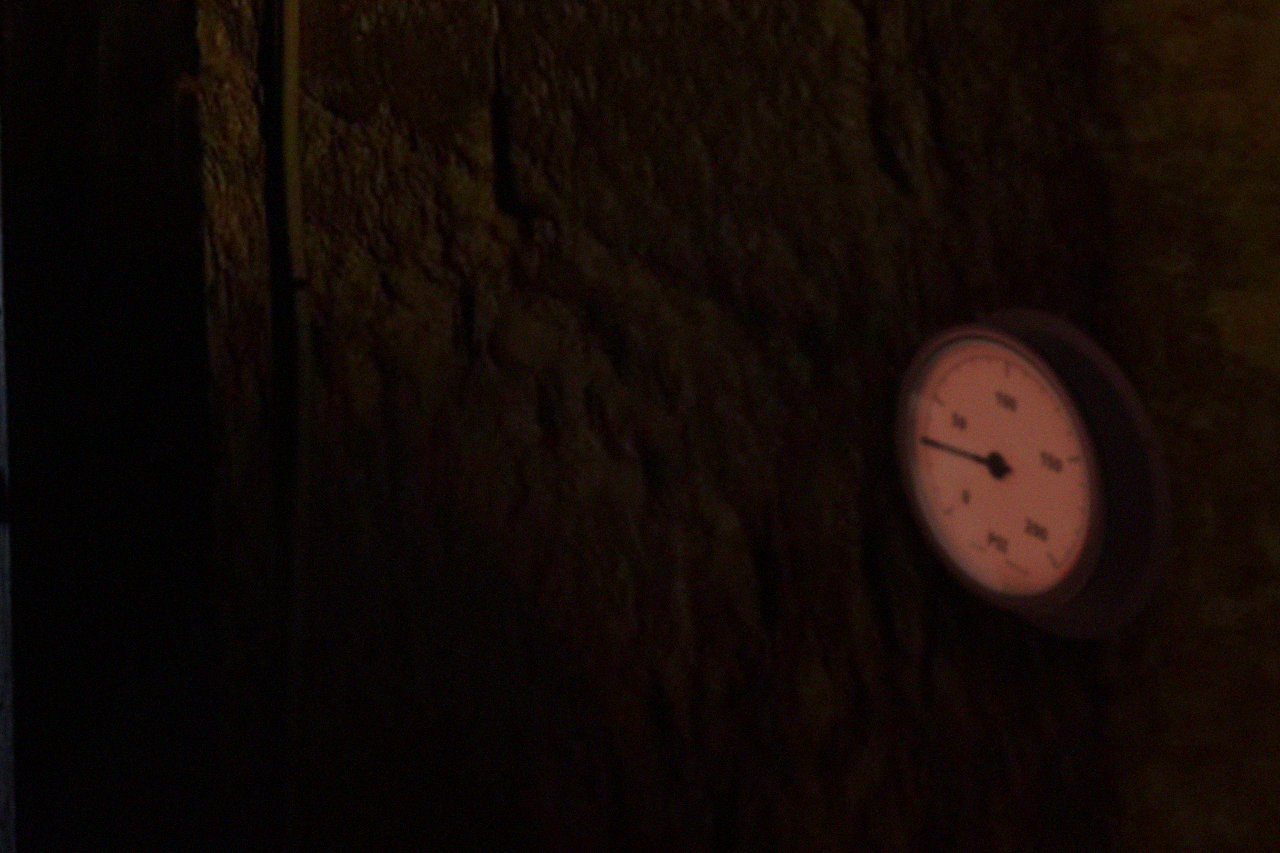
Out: psi 30
